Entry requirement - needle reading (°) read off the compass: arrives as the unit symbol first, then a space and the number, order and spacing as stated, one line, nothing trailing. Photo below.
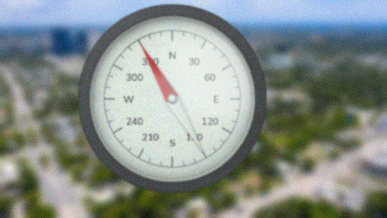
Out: ° 330
